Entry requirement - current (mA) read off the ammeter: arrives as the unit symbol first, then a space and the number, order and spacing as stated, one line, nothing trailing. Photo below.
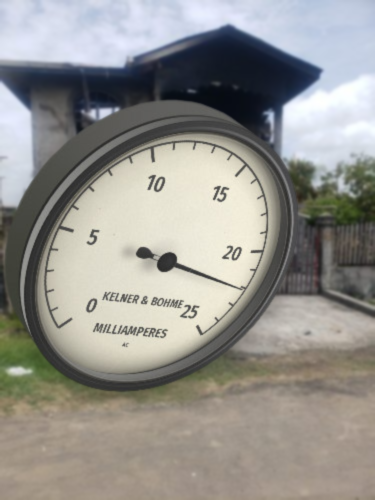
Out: mA 22
